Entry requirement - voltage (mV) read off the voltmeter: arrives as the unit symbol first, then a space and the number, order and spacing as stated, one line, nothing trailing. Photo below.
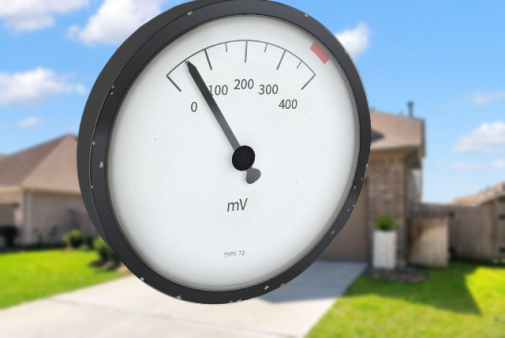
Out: mV 50
